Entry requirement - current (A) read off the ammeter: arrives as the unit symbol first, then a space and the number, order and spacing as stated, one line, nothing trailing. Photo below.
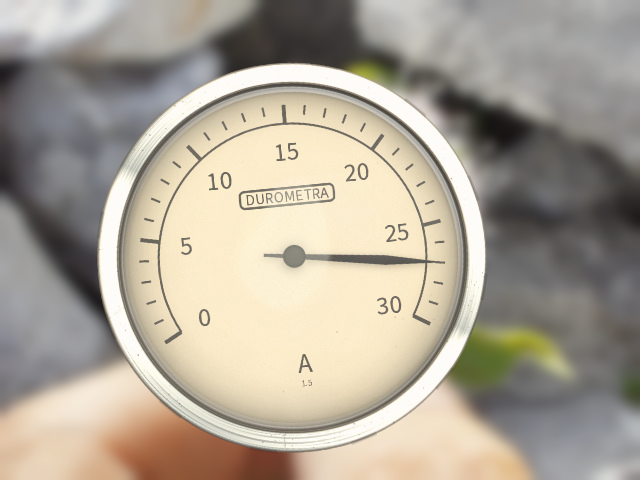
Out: A 27
